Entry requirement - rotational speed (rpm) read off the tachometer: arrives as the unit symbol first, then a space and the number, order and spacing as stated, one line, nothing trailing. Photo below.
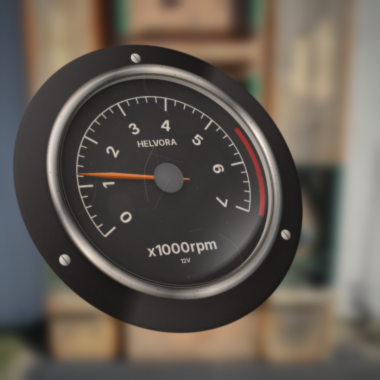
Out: rpm 1200
